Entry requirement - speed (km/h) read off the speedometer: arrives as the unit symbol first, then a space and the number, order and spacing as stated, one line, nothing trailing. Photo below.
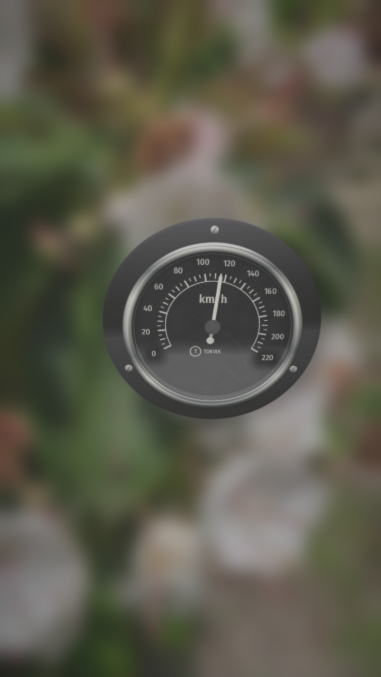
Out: km/h 115
